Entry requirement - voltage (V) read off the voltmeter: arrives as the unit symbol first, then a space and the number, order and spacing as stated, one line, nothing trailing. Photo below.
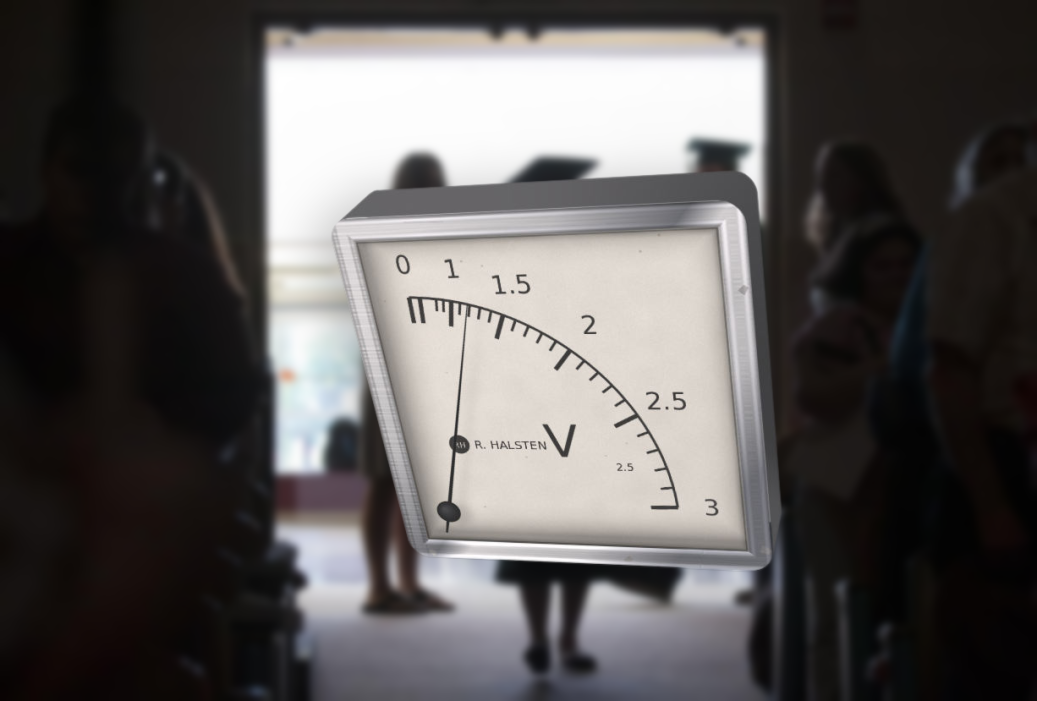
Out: V 1.2
